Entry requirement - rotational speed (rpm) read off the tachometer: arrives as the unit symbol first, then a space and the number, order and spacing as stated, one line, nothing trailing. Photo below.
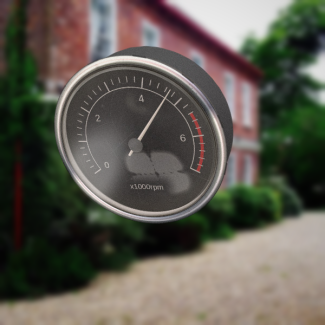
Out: rpm 4700
